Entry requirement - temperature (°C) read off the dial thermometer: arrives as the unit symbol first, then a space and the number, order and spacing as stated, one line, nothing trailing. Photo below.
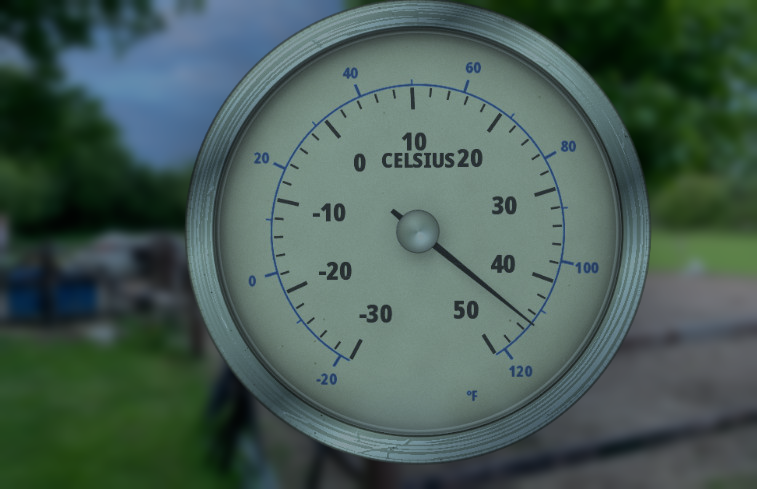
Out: °C 45
